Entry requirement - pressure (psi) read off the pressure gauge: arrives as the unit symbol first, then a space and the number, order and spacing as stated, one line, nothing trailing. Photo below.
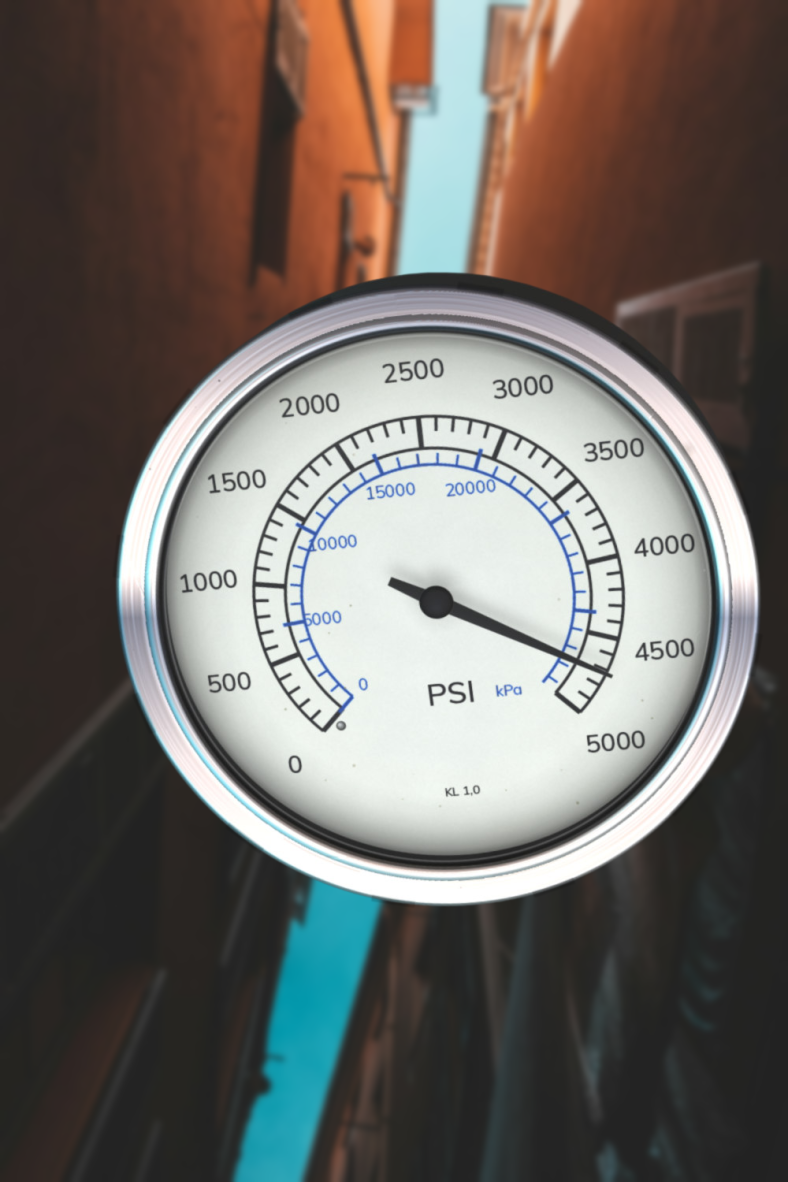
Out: psi 4700
